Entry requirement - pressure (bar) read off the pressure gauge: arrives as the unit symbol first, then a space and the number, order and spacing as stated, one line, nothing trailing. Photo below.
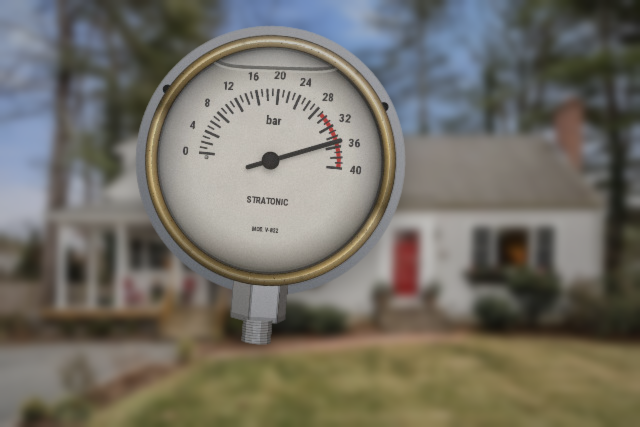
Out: bar 35
